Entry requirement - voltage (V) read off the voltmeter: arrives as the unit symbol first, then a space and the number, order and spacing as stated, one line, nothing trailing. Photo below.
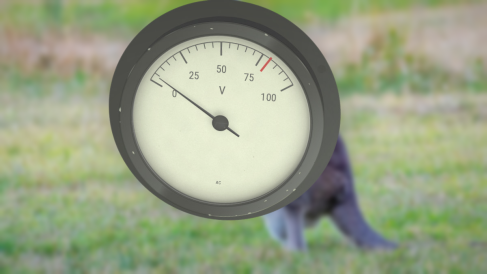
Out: V 5
